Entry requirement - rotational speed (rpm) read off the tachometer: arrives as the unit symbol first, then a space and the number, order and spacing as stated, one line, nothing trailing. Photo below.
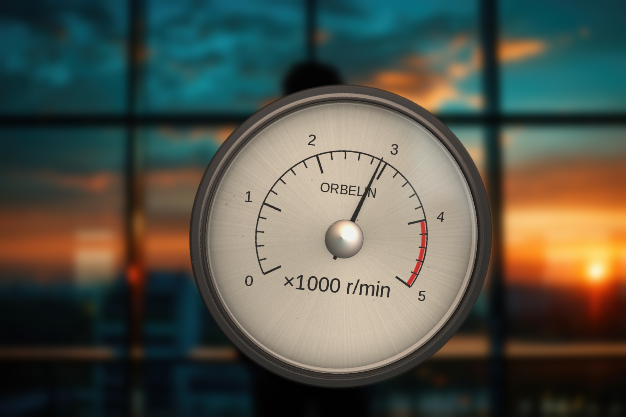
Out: rpm 2900
